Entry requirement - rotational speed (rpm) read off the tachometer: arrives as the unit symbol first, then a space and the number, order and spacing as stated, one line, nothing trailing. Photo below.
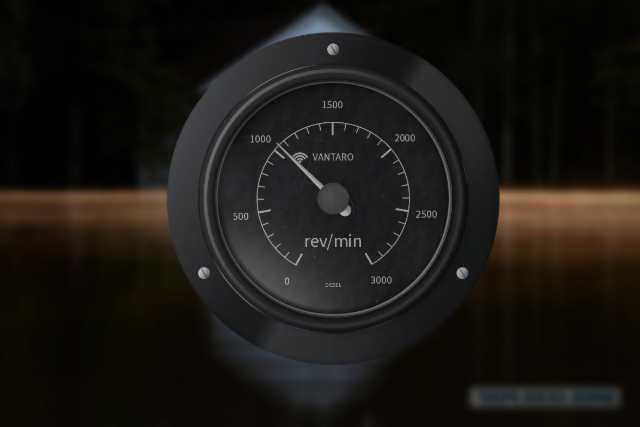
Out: rpm 1050
